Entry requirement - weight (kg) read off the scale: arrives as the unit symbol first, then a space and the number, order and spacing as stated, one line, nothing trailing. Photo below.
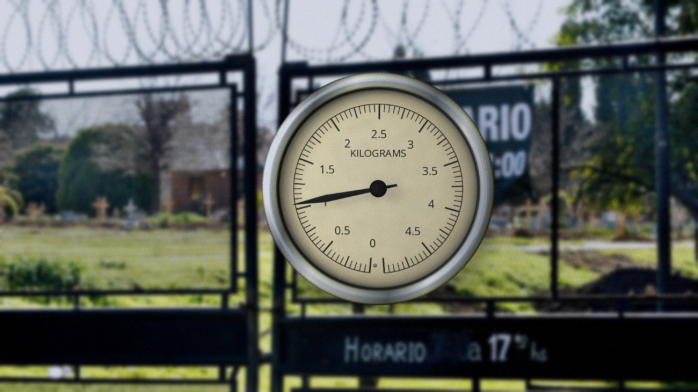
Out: kg 1.05
